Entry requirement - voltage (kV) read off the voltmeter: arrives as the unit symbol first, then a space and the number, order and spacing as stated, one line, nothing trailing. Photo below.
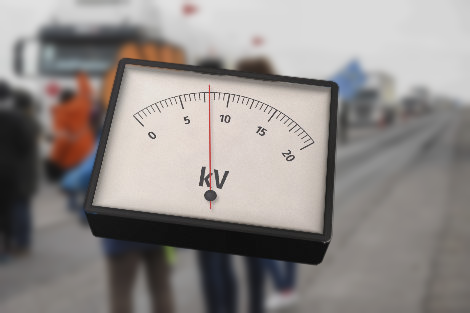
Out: kV 8
